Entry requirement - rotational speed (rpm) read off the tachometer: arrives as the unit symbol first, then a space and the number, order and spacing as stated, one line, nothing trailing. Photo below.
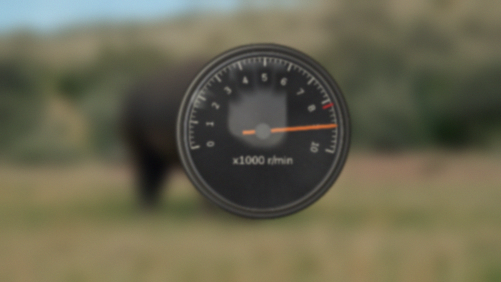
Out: rpm 9000
